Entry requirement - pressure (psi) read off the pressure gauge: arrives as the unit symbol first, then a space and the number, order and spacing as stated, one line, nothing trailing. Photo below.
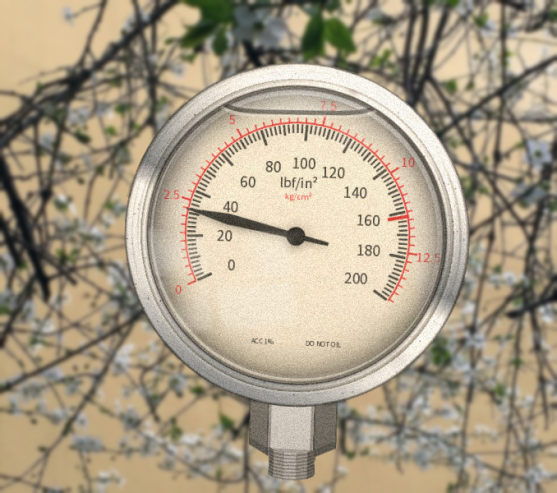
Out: psi 32
